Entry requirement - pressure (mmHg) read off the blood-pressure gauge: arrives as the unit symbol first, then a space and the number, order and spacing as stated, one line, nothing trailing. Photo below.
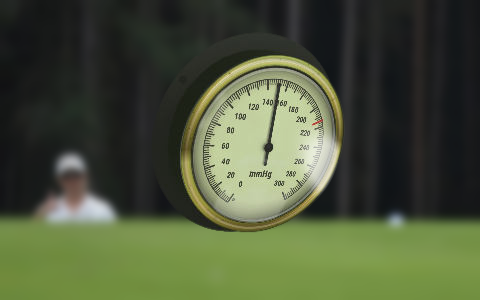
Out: mmHg 150
